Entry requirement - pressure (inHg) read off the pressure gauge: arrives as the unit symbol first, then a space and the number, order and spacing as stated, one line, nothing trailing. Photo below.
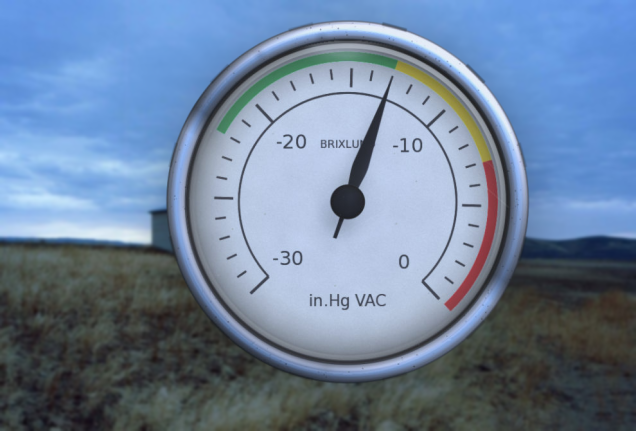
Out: inHg -13
